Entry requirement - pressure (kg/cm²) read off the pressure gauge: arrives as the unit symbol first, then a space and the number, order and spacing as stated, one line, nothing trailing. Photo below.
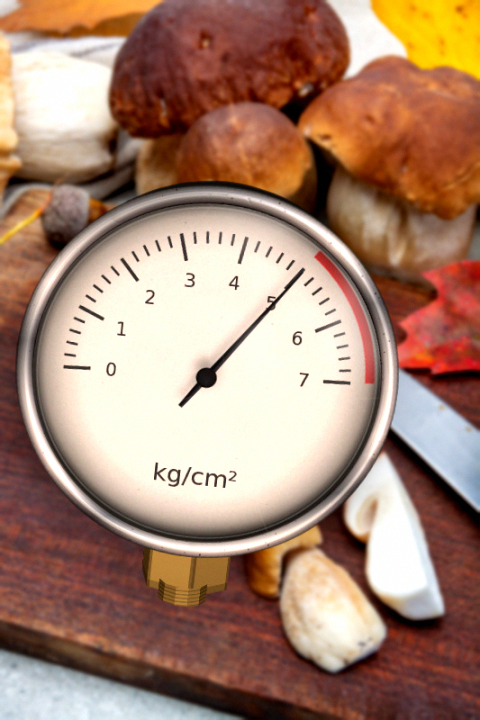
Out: kg/cm² 5
